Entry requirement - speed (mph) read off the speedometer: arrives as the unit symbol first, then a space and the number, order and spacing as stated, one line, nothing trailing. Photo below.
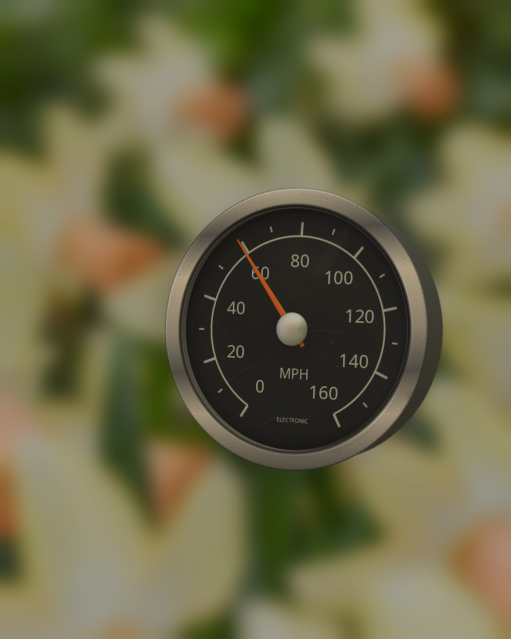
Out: mph 60
